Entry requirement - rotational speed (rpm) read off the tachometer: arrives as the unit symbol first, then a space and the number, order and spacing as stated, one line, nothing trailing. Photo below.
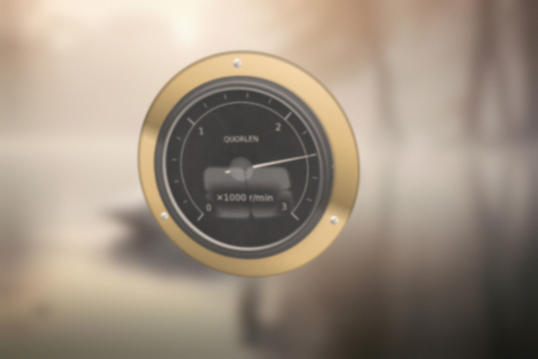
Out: rpm 2400
